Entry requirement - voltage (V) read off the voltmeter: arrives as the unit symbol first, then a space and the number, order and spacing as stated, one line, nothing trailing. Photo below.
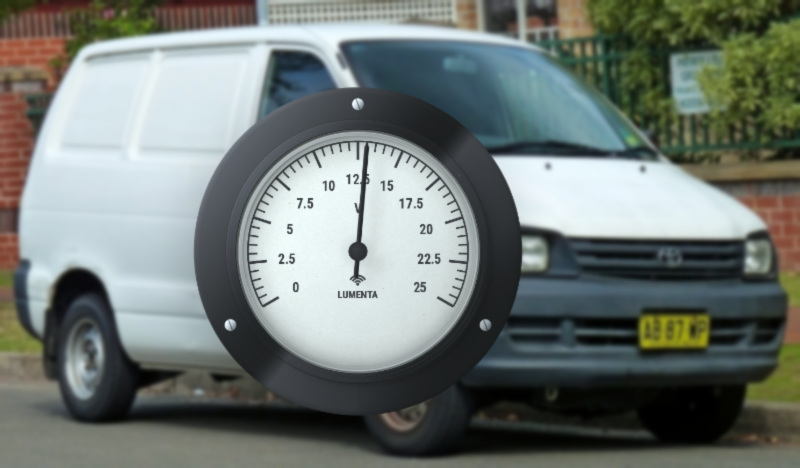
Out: V 13
